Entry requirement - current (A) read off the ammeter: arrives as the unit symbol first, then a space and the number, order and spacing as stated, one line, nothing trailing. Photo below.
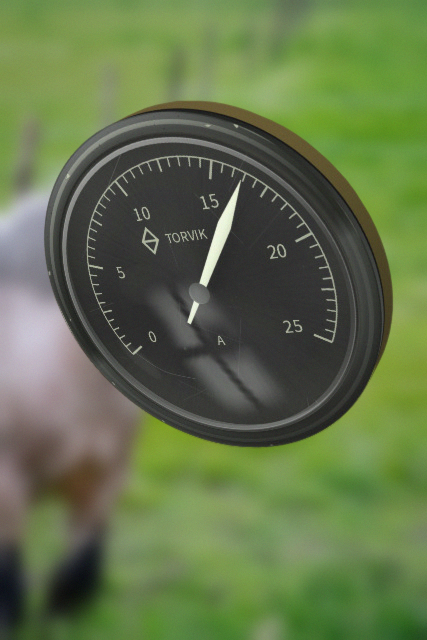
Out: A 16.5
